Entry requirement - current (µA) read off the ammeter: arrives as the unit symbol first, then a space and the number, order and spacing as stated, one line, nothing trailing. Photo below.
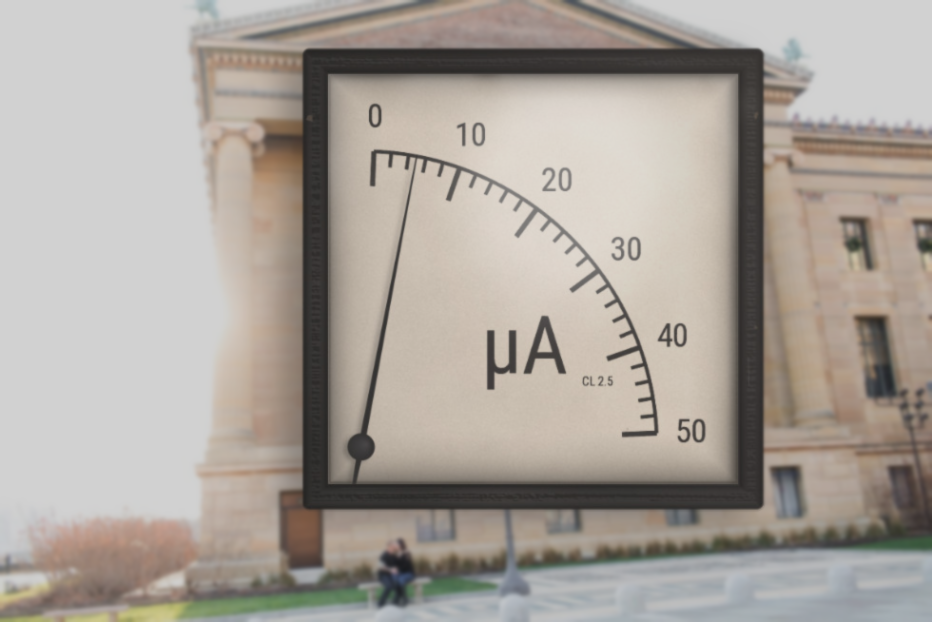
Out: µA 5
